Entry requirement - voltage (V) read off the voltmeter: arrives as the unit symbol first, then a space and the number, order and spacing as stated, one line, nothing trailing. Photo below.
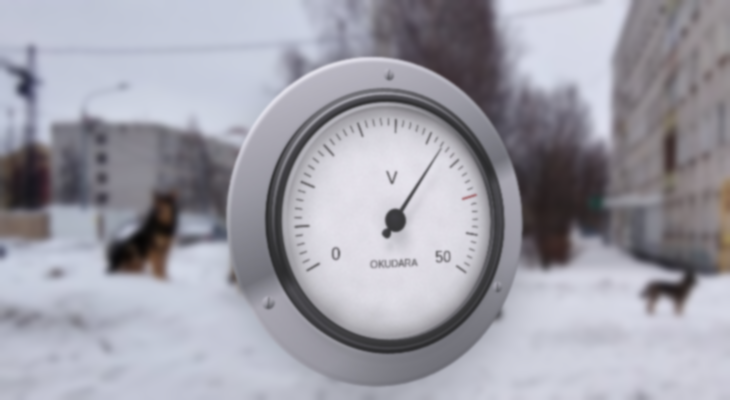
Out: V 32
